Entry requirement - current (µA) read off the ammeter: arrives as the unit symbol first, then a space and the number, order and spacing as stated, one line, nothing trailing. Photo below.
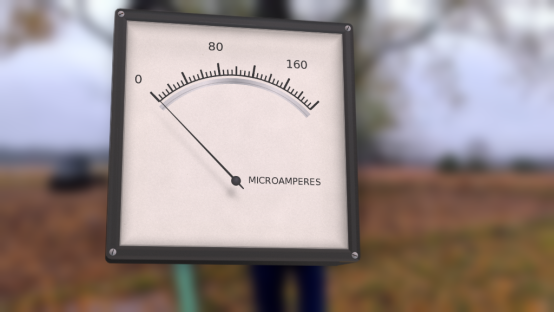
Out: µA 0
